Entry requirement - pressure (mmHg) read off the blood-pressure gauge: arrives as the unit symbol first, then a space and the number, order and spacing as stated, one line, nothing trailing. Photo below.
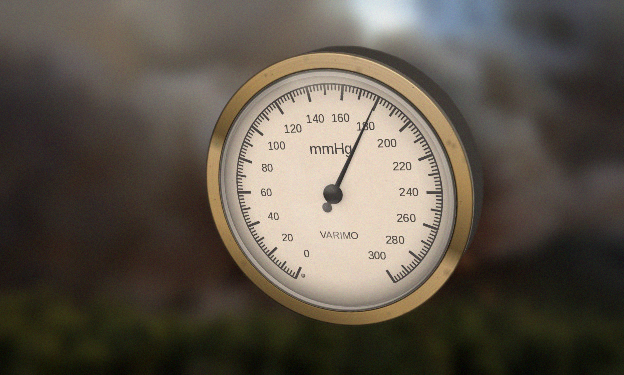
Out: mmHg 180
